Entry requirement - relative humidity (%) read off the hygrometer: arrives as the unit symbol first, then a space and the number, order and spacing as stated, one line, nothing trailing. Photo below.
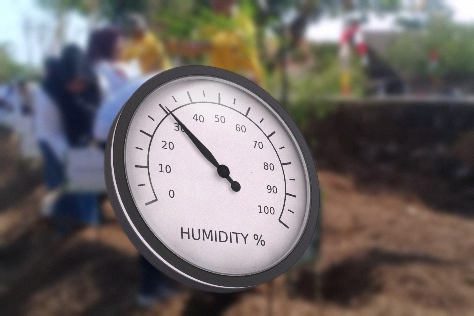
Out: % 30
